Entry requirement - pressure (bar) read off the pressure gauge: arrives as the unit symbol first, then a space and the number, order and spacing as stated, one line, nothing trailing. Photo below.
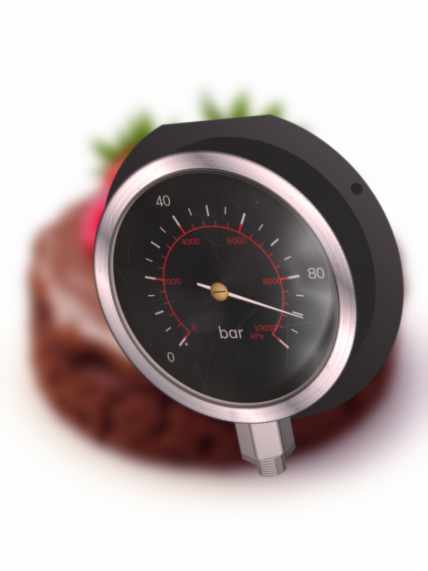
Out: bar 90
